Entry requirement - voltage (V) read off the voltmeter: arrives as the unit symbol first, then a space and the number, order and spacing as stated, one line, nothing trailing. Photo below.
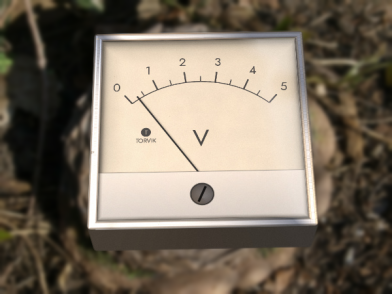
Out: V 0.25
